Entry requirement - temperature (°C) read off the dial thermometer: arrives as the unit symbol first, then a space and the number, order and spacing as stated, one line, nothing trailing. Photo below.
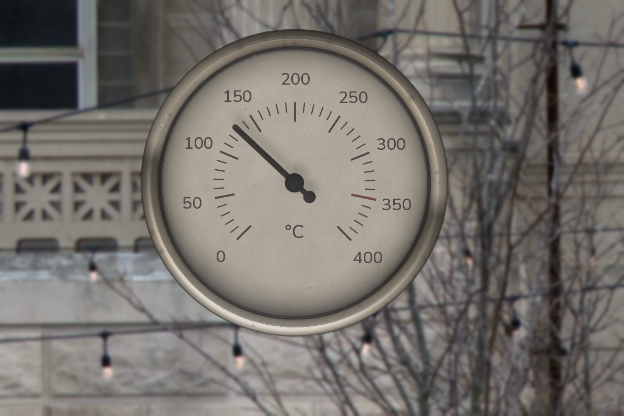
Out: °C 130
